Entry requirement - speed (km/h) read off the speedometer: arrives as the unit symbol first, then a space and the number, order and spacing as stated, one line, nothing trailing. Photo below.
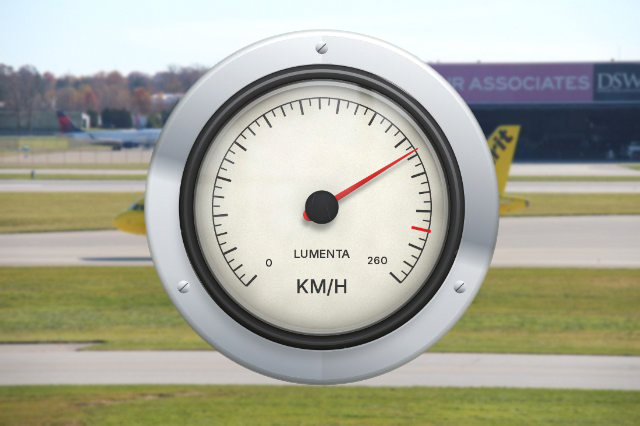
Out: km/h 187.5
